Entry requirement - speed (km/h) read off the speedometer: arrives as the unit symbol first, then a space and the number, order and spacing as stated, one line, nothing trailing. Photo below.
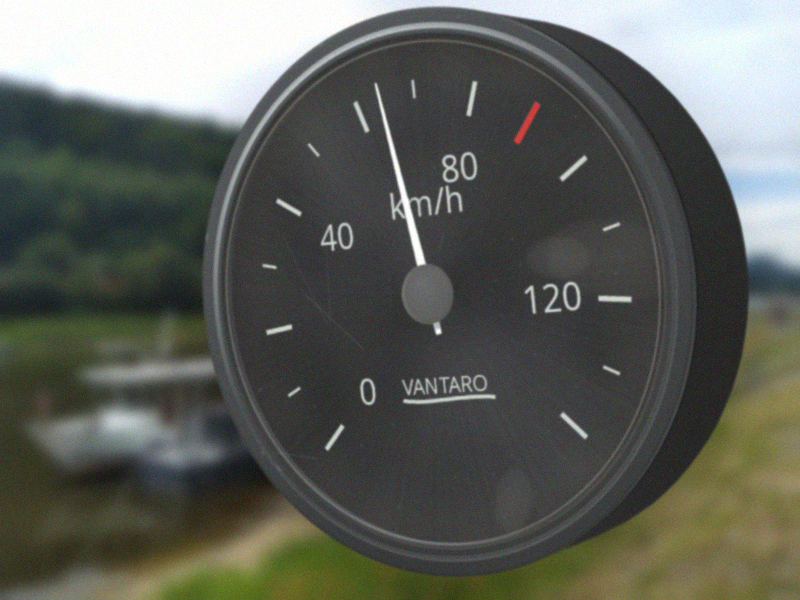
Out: km/h 65
